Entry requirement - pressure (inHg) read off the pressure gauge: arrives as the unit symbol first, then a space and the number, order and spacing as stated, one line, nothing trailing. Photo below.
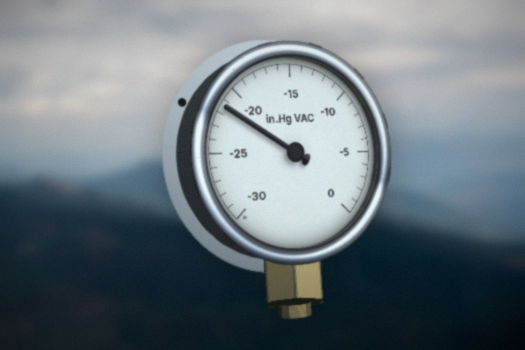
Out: inHg -21.5
